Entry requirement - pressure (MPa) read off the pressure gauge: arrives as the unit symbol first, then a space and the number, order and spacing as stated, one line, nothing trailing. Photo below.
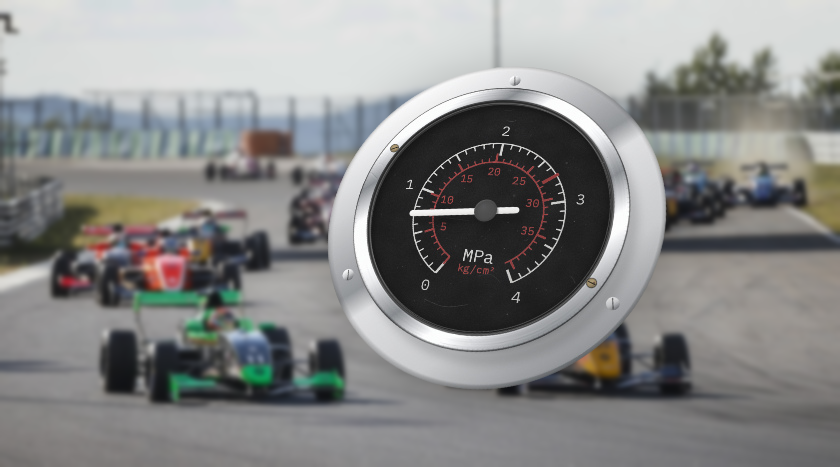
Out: MPa 0.7
